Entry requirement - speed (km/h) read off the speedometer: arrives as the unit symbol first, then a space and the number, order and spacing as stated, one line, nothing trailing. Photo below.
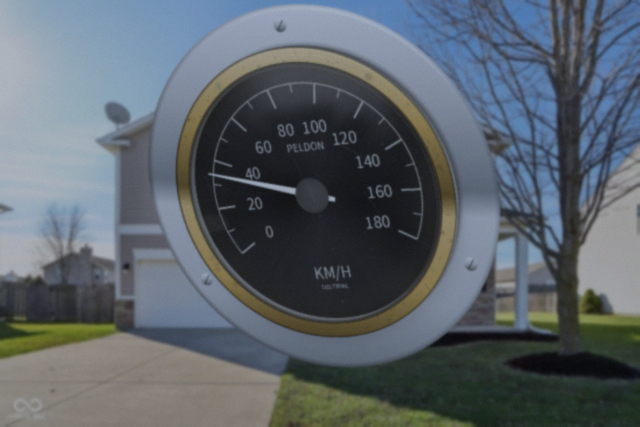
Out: km/h 35
